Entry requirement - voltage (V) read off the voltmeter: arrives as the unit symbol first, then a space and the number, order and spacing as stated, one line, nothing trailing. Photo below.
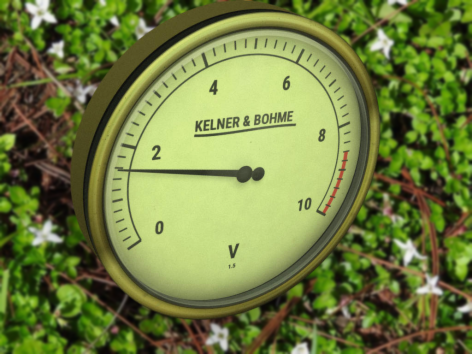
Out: V 1.6
